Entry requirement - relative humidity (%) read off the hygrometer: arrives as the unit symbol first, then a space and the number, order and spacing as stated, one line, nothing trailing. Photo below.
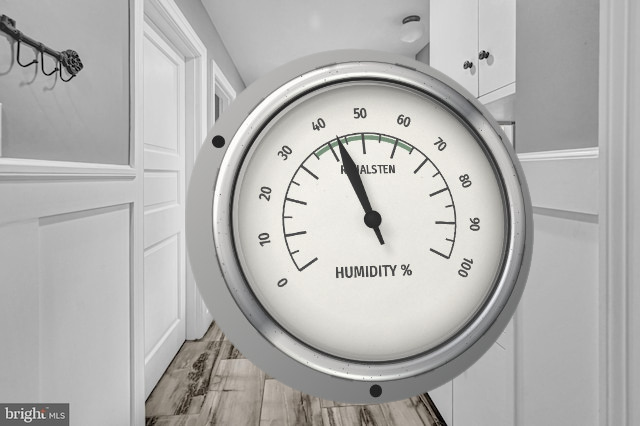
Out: % 42.5
